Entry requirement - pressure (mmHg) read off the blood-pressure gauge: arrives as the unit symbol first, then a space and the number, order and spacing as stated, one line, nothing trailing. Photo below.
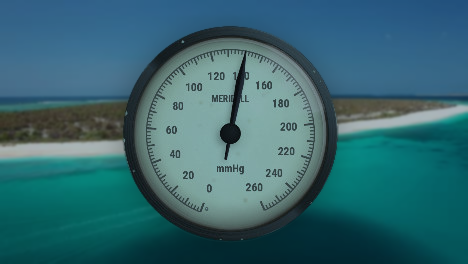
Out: mmHg 140
